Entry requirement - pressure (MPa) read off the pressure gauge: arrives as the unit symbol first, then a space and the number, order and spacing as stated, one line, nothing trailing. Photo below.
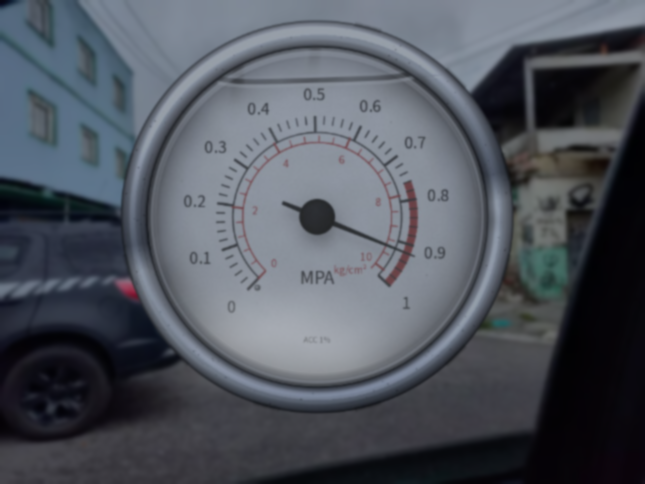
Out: MPa 0.92
